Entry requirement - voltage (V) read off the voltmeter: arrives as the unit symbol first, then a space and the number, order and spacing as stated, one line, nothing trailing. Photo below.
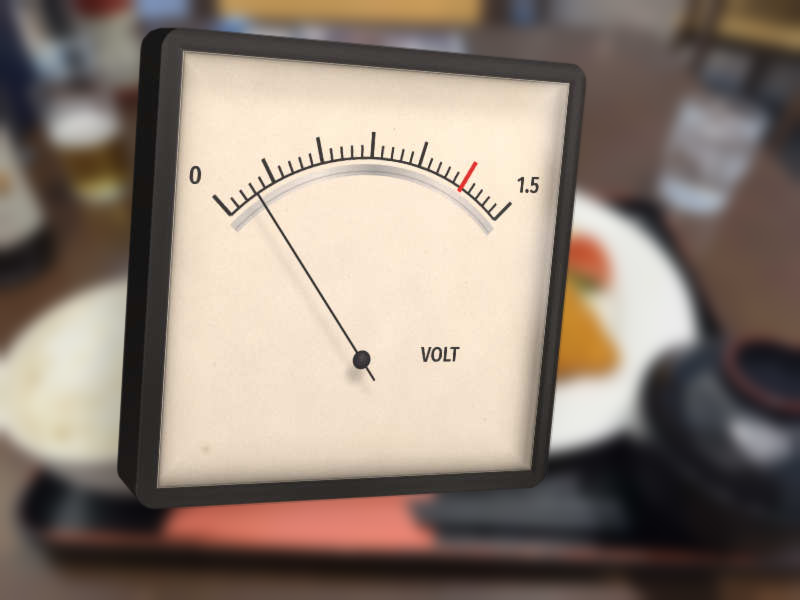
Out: V 0.15
